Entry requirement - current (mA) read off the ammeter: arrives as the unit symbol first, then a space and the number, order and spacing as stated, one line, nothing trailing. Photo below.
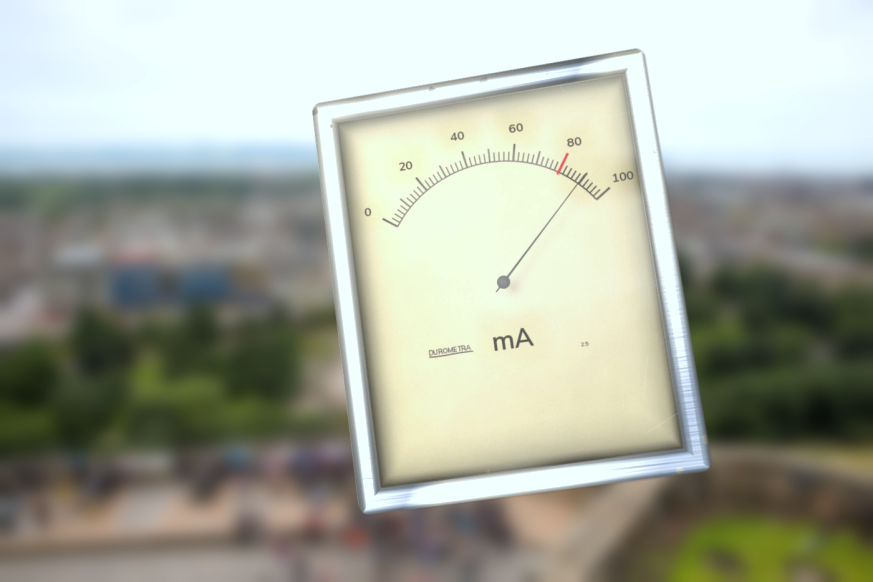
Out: mA 90
